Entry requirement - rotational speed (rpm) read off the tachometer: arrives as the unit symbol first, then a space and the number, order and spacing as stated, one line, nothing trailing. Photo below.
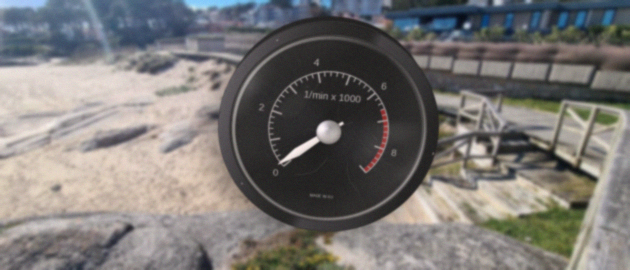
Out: rpm 200
